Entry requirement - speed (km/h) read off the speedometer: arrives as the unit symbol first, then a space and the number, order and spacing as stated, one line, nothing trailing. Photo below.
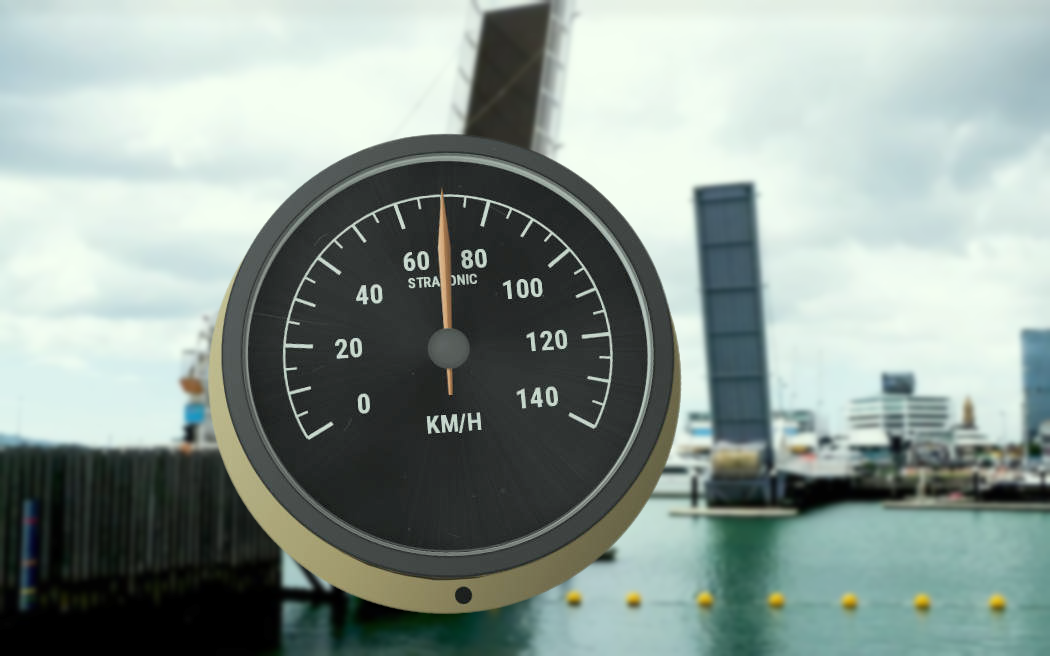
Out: km/h 70
